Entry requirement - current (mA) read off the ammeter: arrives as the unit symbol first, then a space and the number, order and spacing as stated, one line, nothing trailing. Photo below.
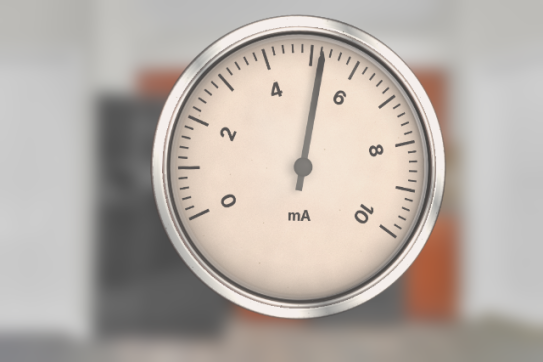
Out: mA 5.2
